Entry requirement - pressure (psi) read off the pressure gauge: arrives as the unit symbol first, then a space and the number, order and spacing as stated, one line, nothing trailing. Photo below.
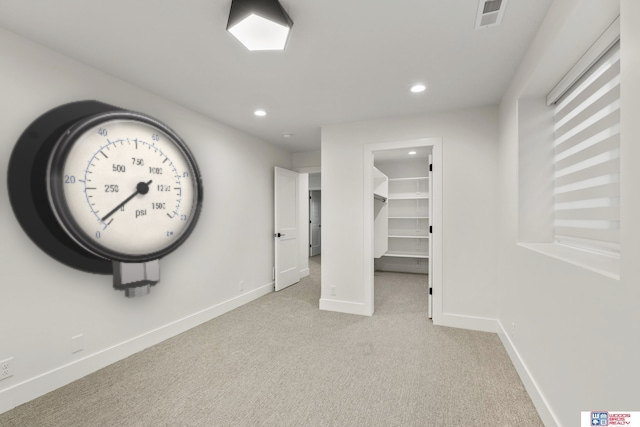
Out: psi 50
